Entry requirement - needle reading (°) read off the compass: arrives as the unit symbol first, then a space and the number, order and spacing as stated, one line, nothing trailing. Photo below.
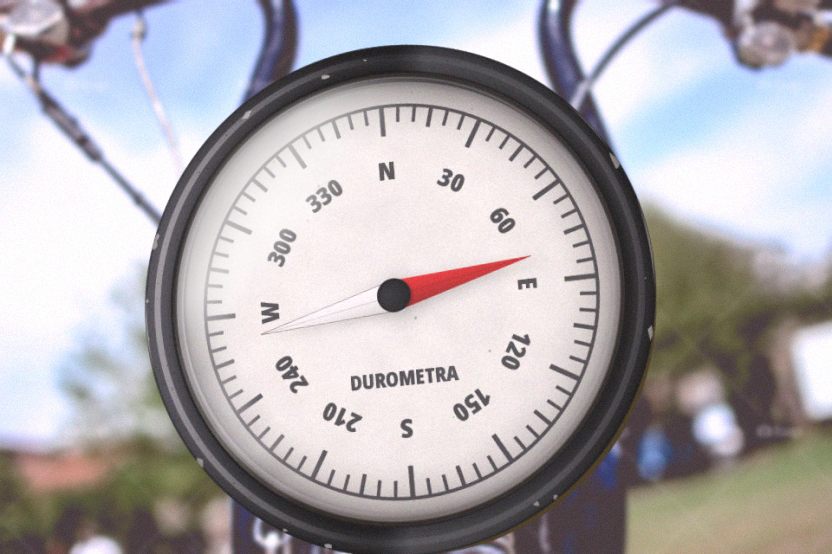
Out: ° 80
